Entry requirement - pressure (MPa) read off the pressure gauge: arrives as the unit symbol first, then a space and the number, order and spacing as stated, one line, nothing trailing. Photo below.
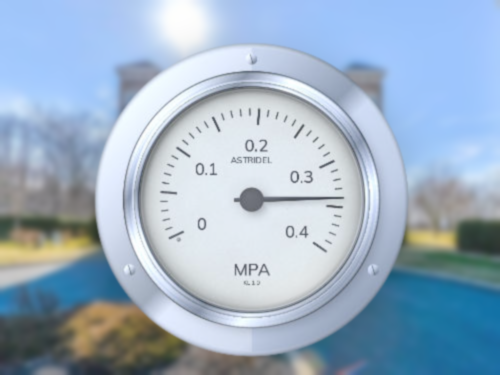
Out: MPa 0.34
